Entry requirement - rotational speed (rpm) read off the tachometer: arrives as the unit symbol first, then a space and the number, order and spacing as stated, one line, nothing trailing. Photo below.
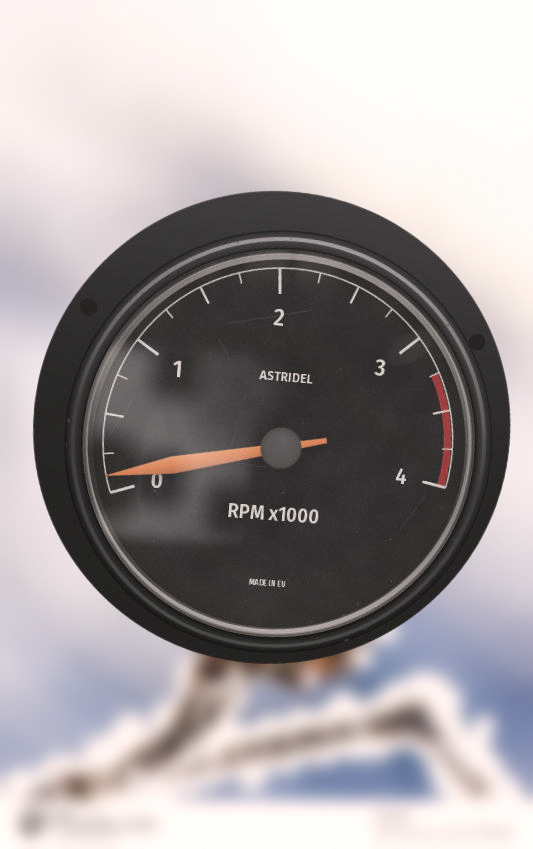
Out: rpm 125
